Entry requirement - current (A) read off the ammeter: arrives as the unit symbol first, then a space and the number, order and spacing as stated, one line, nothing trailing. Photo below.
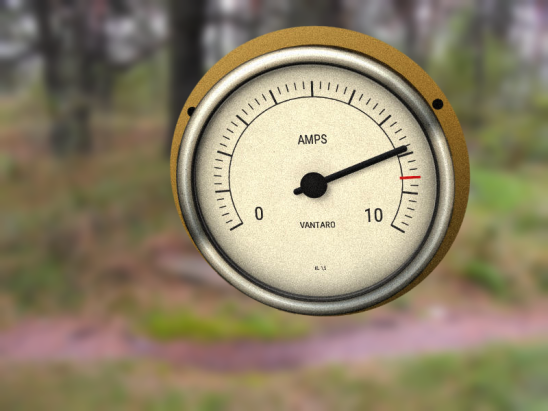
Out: A 7.8
